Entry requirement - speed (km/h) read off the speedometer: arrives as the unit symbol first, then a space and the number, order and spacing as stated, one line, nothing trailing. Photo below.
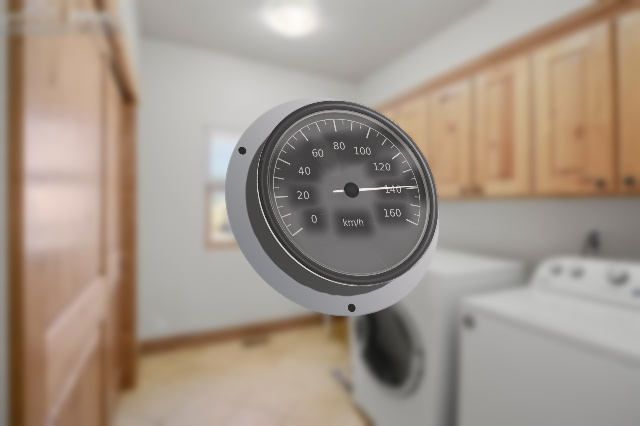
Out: km/h 140
